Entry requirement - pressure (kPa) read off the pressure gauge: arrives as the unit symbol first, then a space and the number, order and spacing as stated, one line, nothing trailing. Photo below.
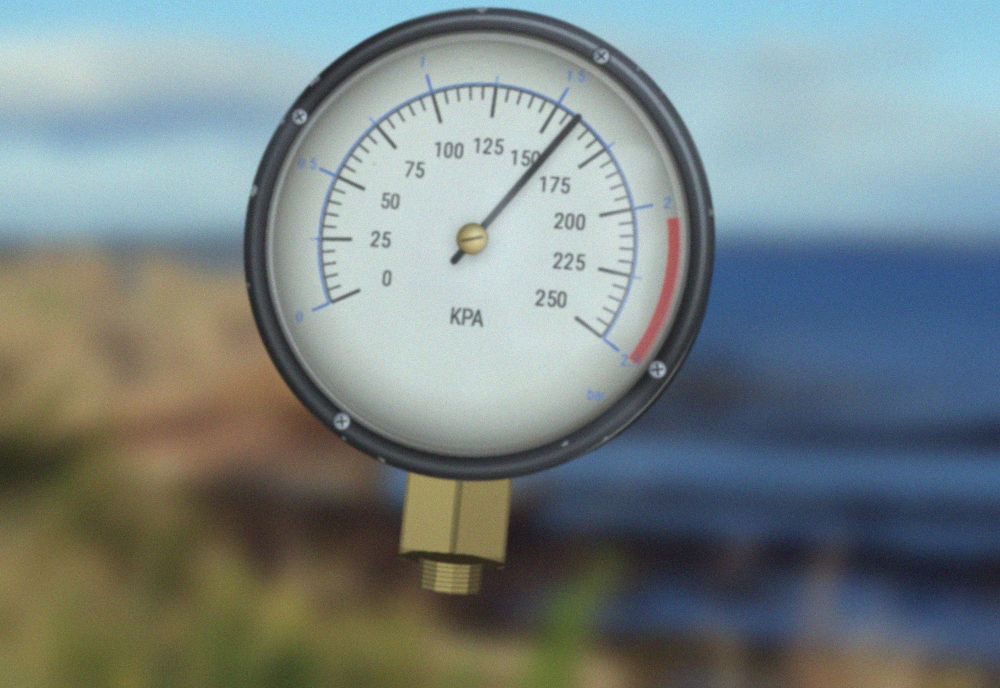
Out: kPa 160
